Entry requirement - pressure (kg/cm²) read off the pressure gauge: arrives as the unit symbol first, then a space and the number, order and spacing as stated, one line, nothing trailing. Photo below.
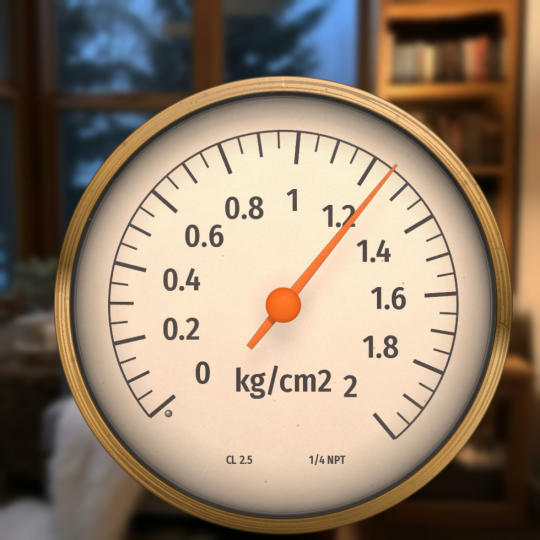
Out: kg/cm² 1.25
